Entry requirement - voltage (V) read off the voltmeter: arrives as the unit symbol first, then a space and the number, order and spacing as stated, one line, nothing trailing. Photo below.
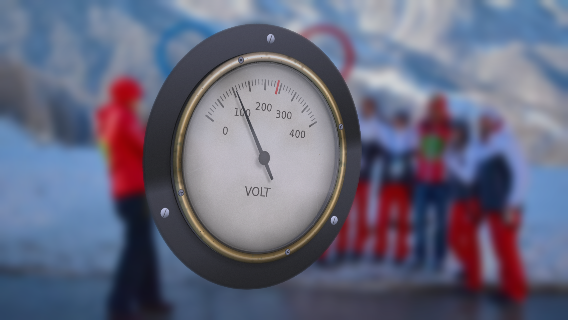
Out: V 100
